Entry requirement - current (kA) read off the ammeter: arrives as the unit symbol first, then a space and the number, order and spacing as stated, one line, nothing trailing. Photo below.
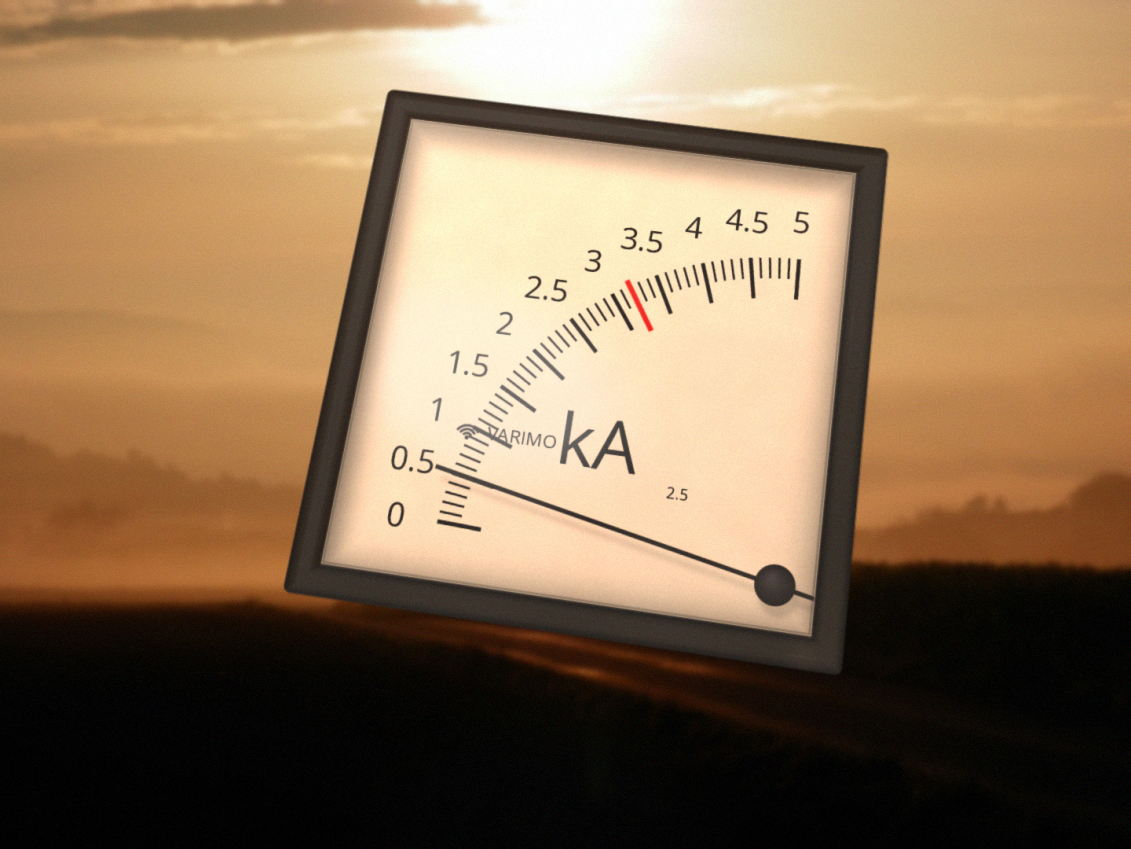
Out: kA 0.5
